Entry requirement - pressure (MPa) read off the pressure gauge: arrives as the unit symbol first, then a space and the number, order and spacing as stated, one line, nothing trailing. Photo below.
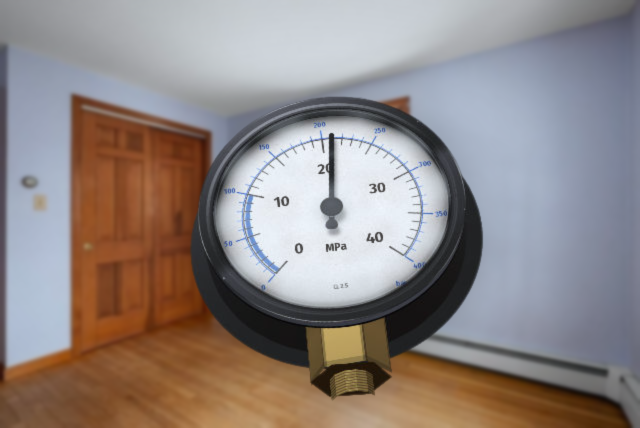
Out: MPa 21
